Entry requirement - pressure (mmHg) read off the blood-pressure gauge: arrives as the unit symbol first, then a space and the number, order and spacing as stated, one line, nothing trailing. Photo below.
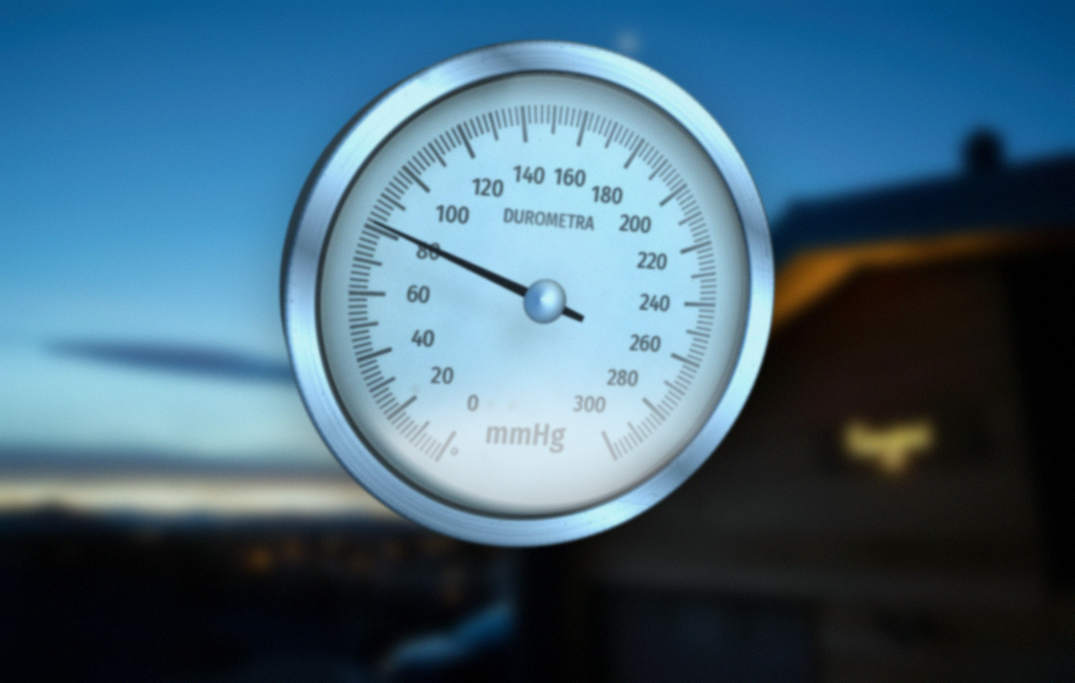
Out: mmHg 82
